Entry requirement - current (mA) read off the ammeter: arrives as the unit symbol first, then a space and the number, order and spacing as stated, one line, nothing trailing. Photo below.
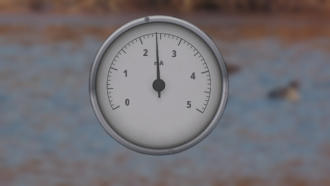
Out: mA 2.4
